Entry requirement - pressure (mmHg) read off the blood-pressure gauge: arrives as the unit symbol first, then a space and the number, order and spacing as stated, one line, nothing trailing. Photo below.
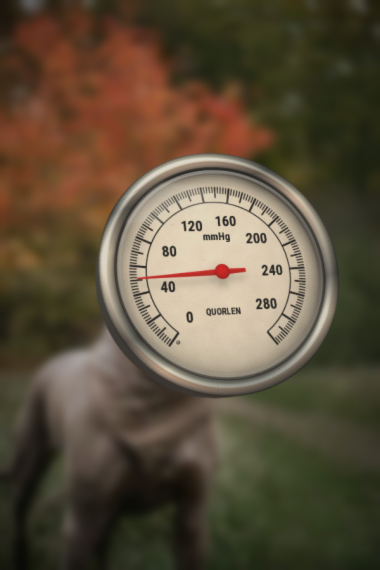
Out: mmHg 50
